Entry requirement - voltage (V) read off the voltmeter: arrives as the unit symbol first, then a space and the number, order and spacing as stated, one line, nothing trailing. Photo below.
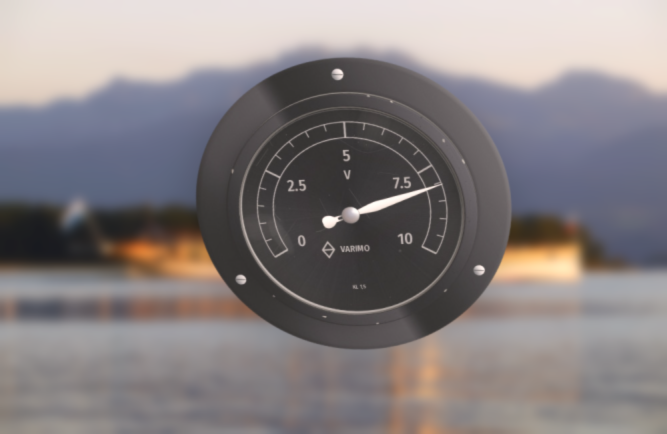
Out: V 8
